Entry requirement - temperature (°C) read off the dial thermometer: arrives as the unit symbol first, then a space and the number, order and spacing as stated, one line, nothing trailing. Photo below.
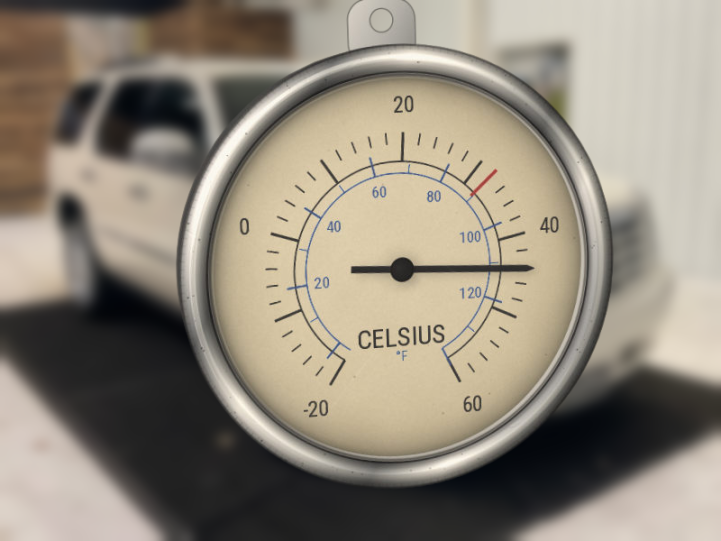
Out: °C 44
